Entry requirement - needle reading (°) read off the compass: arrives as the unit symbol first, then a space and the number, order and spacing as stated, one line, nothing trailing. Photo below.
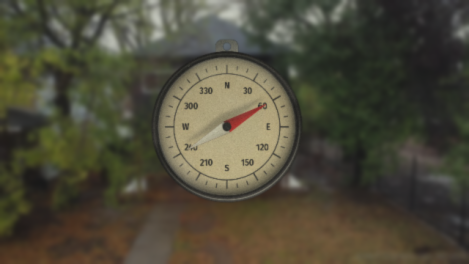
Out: ° 60
